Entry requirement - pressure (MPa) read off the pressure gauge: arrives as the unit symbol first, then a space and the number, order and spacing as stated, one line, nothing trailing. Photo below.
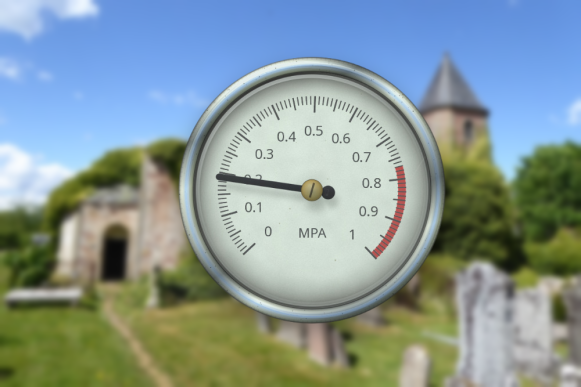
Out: MPa 0.19
